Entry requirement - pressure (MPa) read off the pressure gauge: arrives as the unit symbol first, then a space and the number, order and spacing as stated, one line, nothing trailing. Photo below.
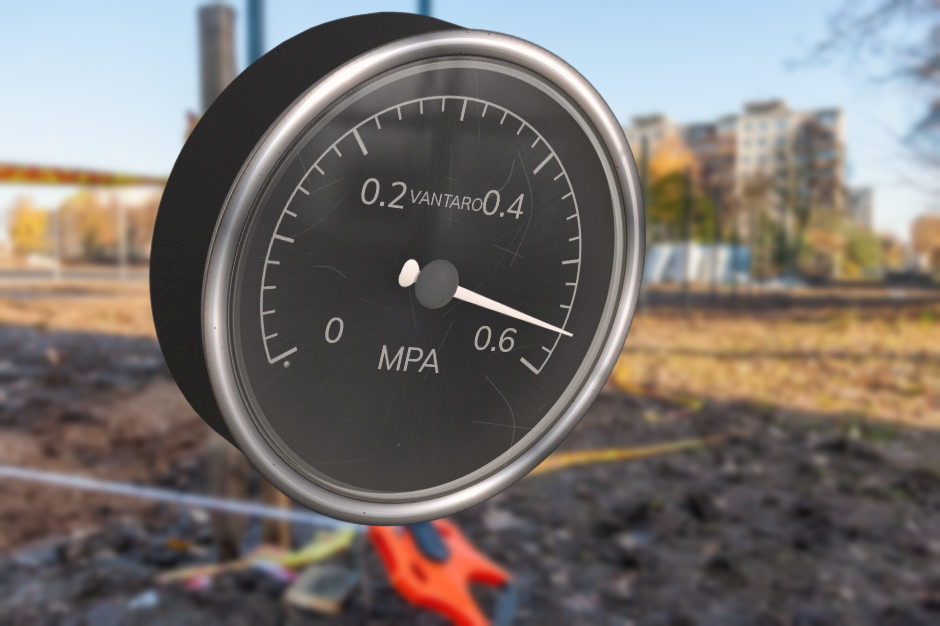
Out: MPa 0.56
